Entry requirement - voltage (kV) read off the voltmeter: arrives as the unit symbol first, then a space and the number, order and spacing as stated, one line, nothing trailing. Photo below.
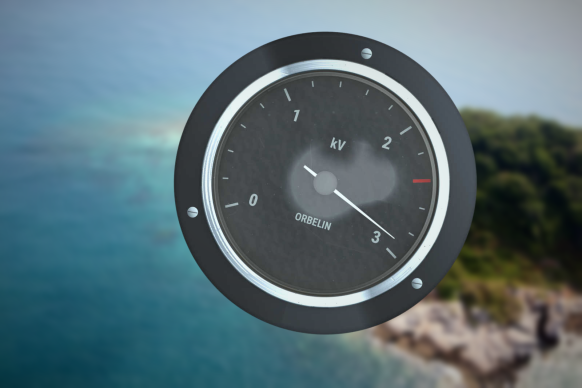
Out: kV 2.9
